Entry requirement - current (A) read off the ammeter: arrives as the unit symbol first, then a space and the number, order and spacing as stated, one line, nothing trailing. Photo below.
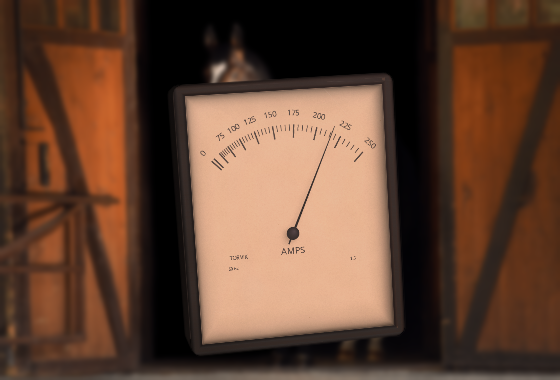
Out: A 215
